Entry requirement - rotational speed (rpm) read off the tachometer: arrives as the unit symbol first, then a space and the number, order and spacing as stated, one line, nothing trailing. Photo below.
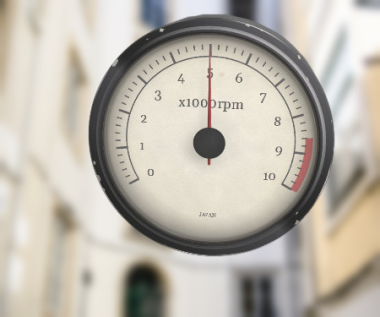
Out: rpm 5000
